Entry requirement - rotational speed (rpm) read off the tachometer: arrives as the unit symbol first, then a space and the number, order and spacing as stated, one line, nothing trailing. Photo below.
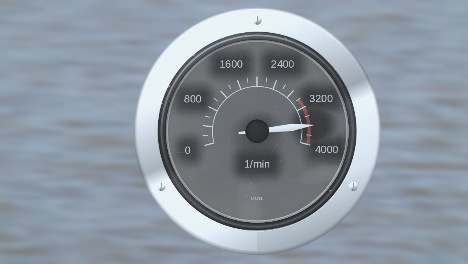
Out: rpm 3600
